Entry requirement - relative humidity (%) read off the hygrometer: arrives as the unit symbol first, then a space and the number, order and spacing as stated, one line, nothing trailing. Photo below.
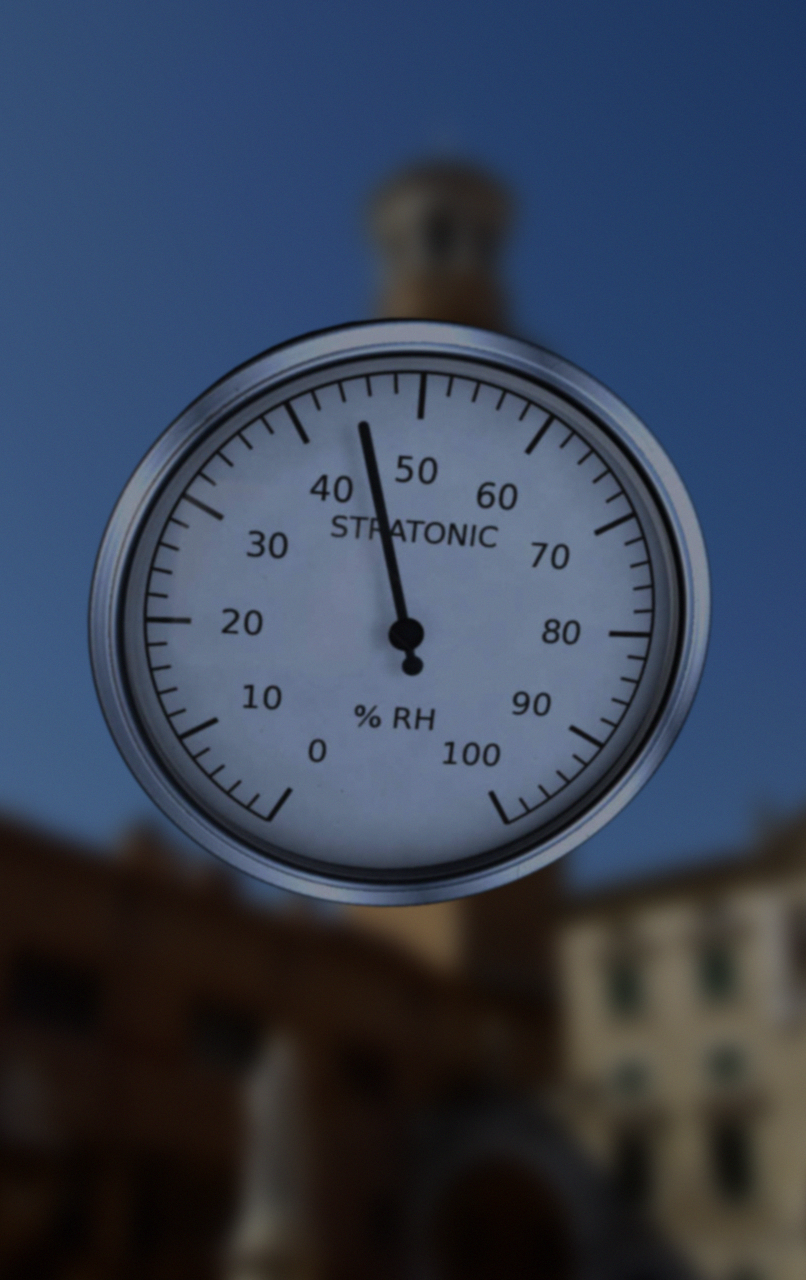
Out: % 45
